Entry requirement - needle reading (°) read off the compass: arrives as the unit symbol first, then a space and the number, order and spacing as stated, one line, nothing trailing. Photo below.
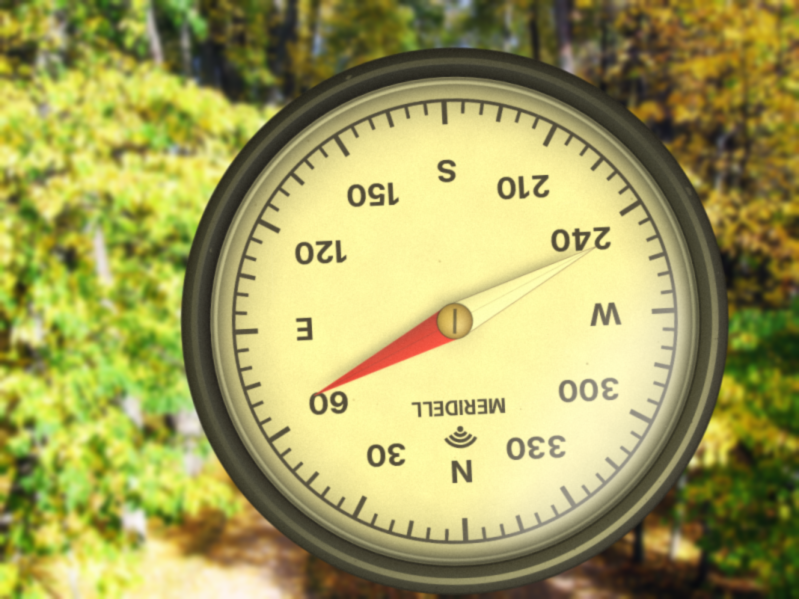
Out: ° 65
